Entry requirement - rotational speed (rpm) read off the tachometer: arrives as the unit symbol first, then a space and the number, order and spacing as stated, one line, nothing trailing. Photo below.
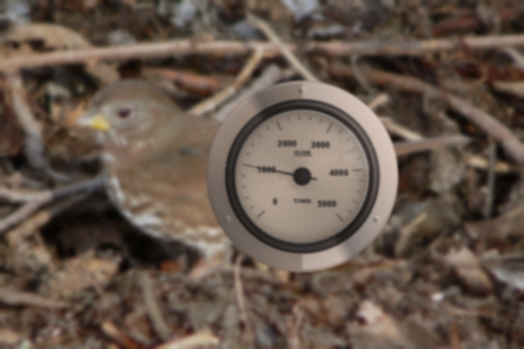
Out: rpm 1000
